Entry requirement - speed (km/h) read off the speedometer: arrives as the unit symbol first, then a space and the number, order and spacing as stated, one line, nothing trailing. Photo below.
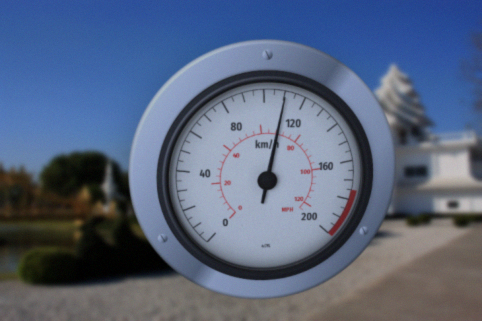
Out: km/h 110
